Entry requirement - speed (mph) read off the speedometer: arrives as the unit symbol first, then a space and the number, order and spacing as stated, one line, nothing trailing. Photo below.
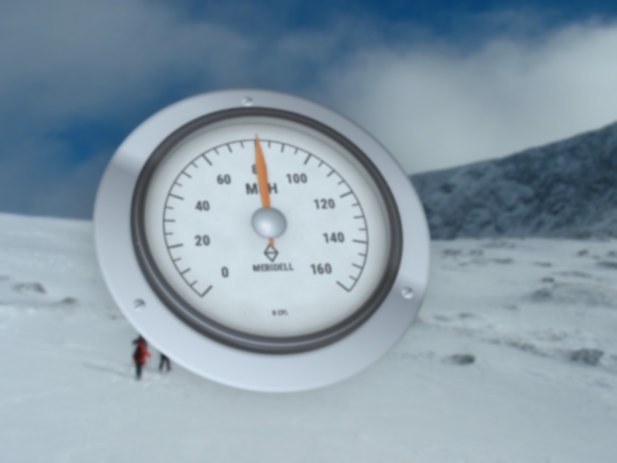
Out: mph 80
